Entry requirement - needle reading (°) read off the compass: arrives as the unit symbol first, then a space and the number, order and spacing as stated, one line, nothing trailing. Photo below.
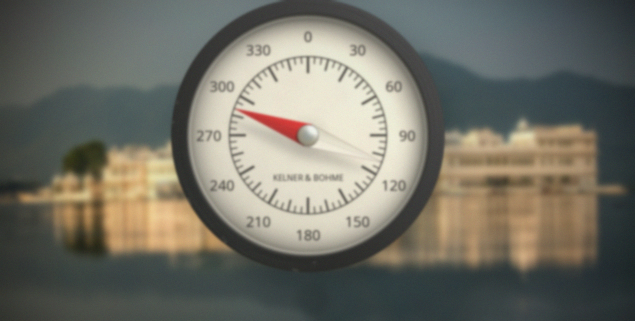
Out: ° 290
